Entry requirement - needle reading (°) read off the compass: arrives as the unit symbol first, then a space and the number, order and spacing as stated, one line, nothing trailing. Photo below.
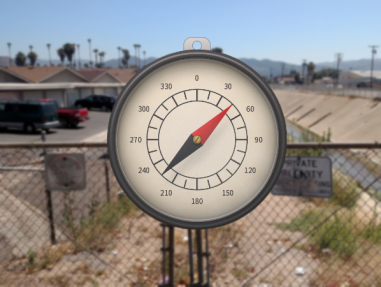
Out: ° 45
